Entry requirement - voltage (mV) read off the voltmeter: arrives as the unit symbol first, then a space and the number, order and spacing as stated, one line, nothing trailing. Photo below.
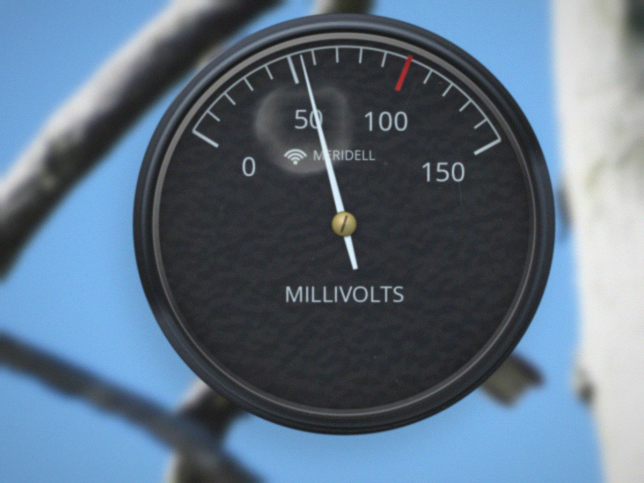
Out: mV 55
